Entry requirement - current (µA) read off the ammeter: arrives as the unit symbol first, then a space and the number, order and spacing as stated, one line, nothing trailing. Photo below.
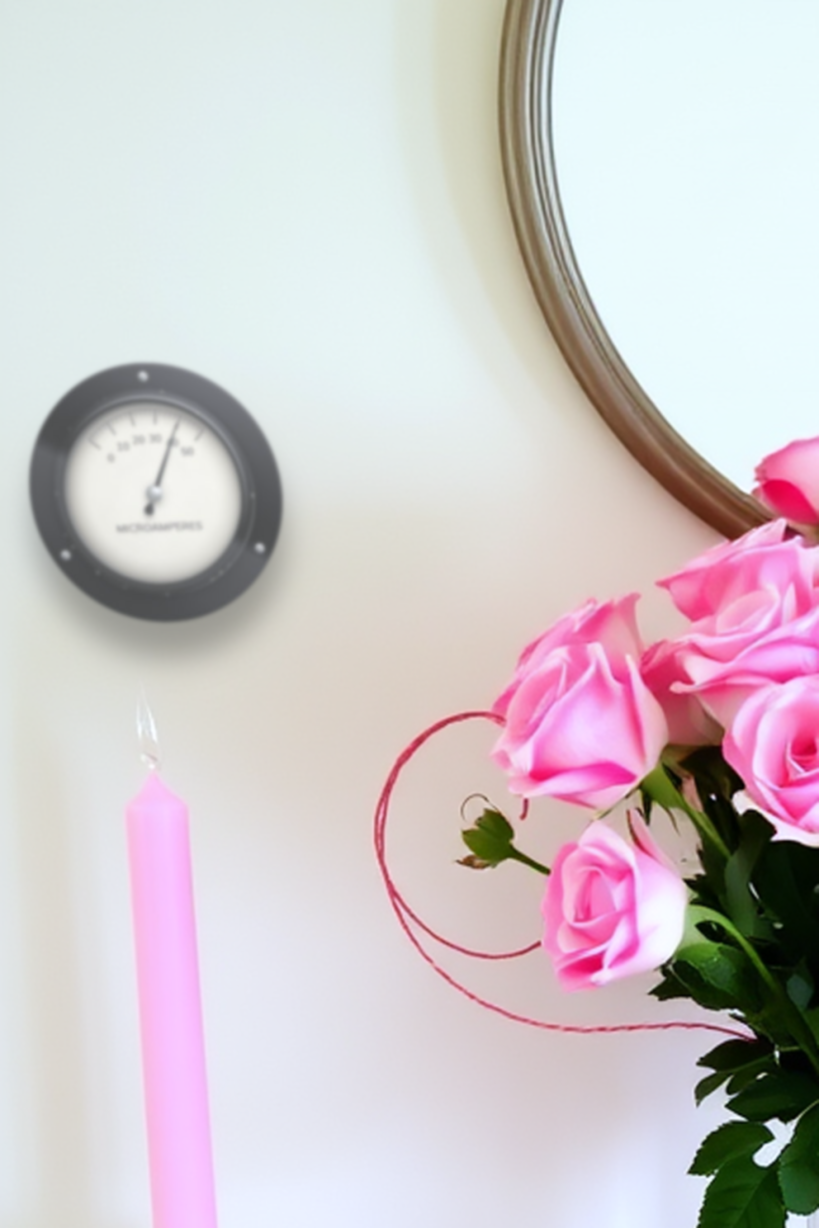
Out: µA 40
